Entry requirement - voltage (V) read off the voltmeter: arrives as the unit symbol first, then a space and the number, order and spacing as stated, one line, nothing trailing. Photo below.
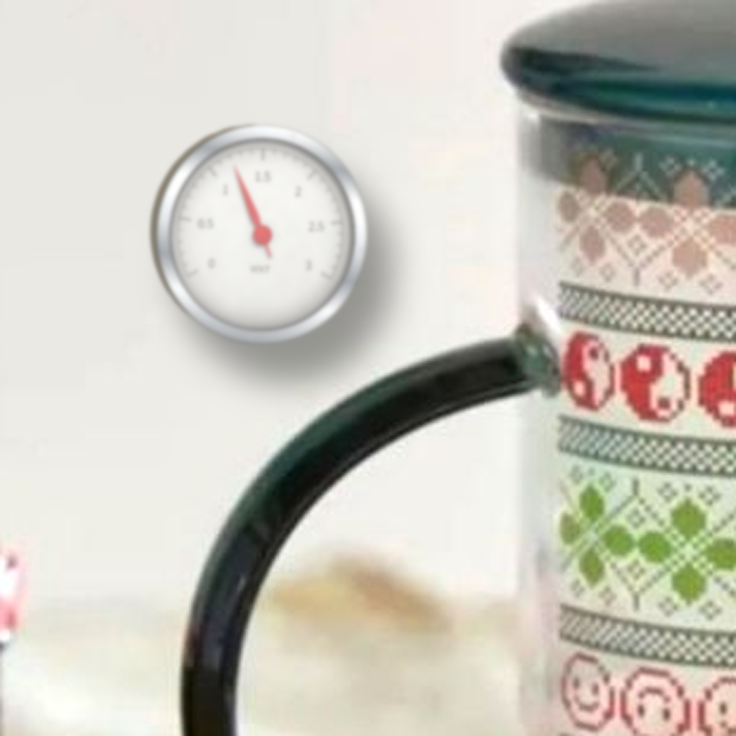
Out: V 1.2
